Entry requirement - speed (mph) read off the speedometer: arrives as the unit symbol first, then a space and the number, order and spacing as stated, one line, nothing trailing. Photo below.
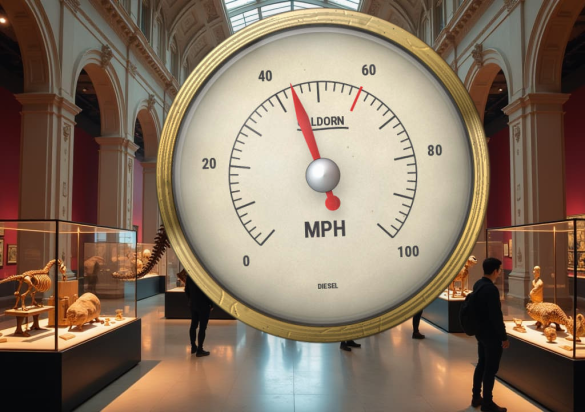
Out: mph 44
